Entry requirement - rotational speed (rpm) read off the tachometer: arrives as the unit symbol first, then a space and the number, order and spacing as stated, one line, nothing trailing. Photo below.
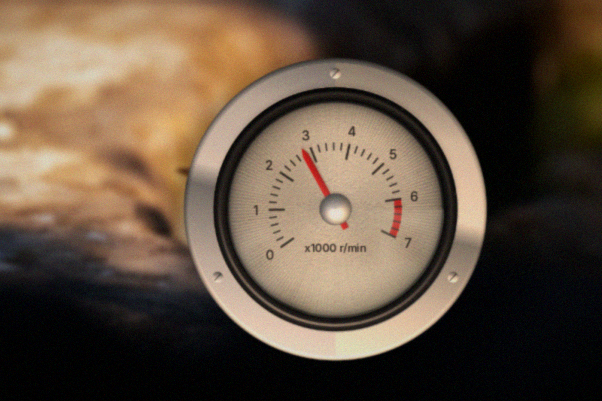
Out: rpm 2800
